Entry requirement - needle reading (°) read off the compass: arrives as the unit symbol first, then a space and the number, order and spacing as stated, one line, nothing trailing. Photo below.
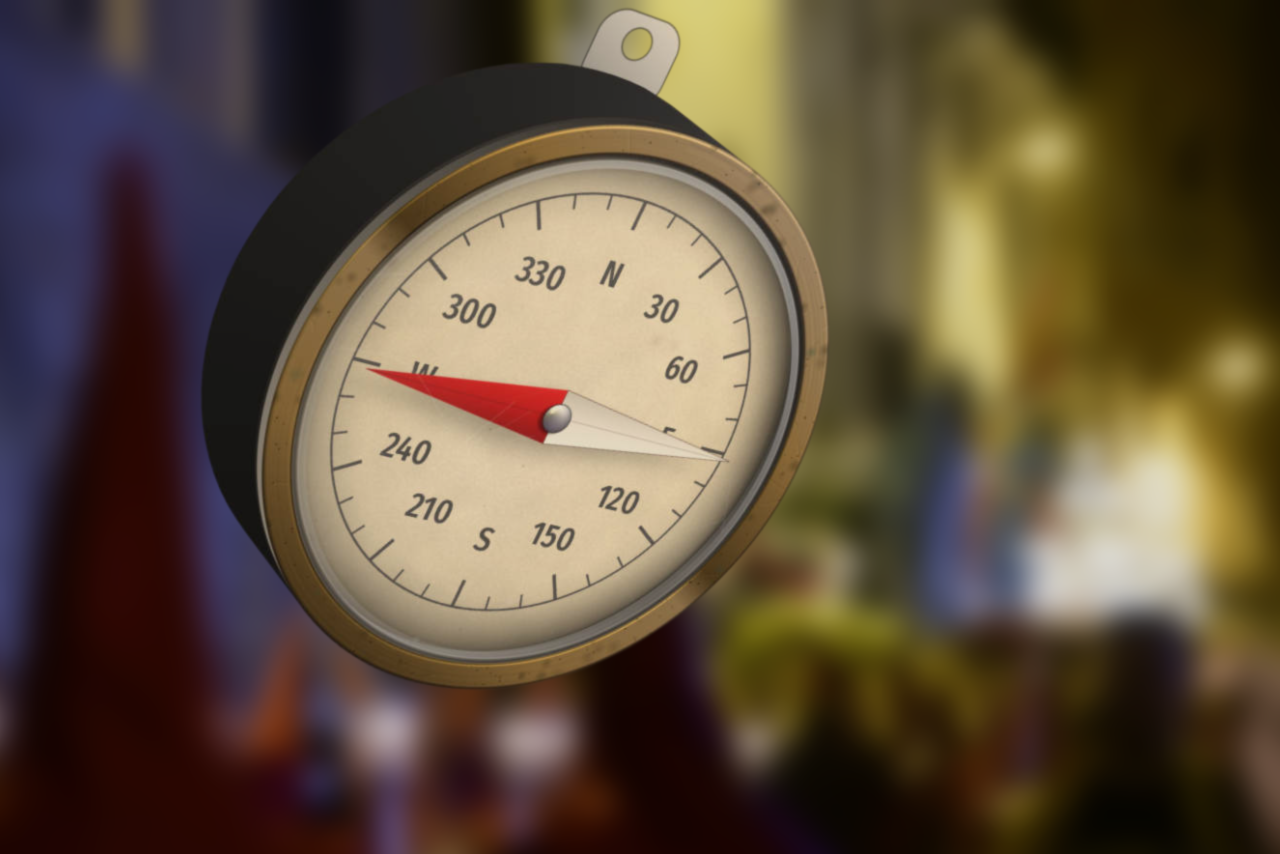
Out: ° 270
